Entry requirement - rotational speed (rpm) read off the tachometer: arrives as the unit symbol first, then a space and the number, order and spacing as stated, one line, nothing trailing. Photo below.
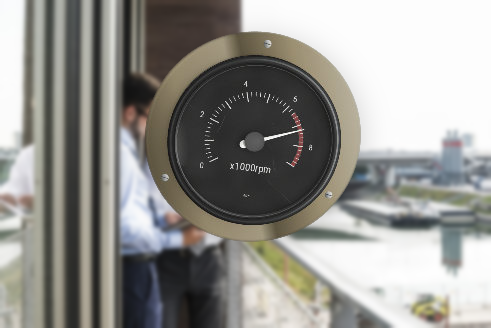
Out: rpm 7200
